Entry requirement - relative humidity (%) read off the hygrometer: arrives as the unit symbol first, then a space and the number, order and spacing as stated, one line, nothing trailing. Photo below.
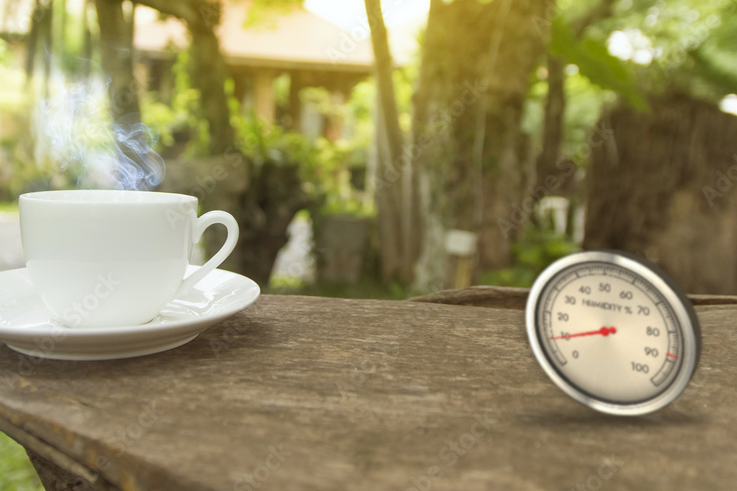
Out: % 10
